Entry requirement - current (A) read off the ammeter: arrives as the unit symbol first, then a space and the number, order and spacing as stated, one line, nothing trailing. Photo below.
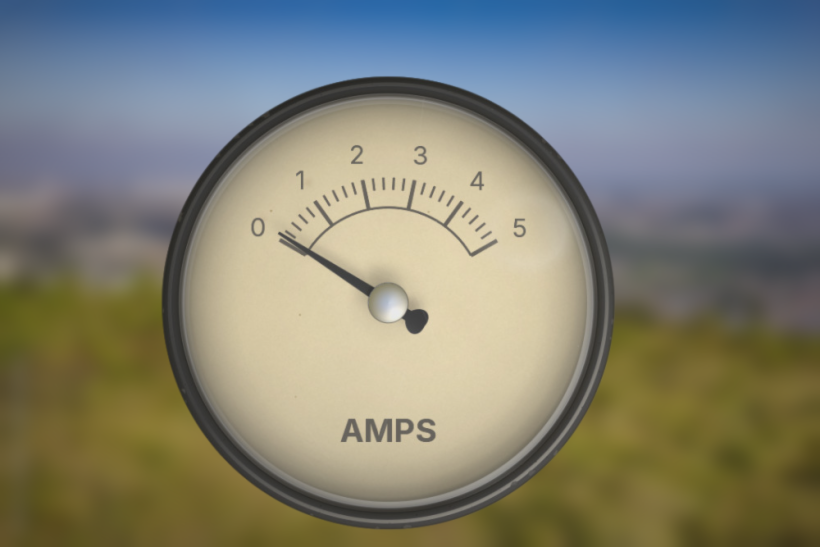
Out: A 0.1
